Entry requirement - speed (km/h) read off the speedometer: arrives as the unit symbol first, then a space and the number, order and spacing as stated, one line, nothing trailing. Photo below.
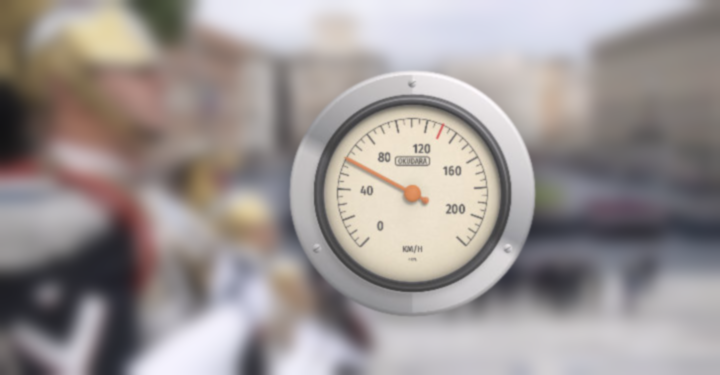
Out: km/h 60
